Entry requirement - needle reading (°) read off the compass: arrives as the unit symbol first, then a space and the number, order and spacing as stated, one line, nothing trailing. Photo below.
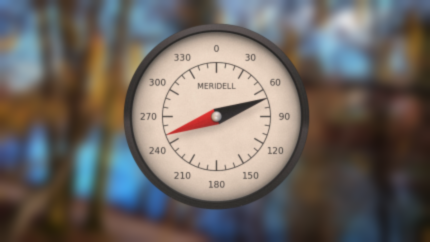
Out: ° 250
